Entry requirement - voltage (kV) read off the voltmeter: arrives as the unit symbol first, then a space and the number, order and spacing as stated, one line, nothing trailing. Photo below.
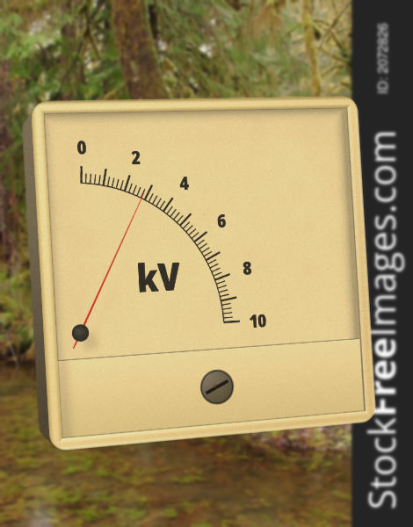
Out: kV 2.8
